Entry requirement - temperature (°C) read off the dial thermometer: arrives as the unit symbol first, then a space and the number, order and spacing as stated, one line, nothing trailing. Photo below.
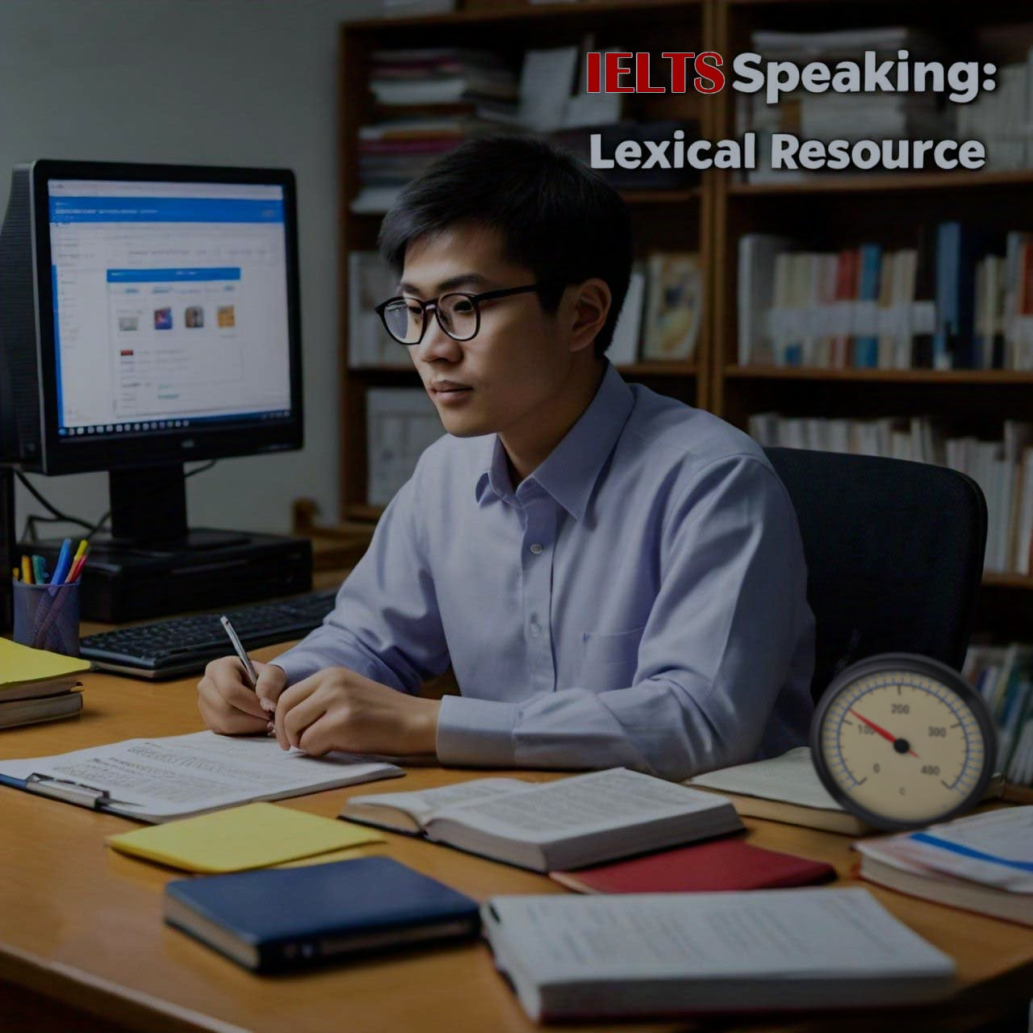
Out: °C 120
